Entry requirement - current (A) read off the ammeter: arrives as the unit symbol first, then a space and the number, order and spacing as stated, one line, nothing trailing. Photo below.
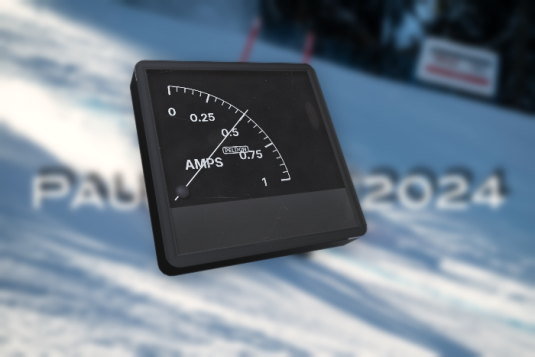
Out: A 0.5
